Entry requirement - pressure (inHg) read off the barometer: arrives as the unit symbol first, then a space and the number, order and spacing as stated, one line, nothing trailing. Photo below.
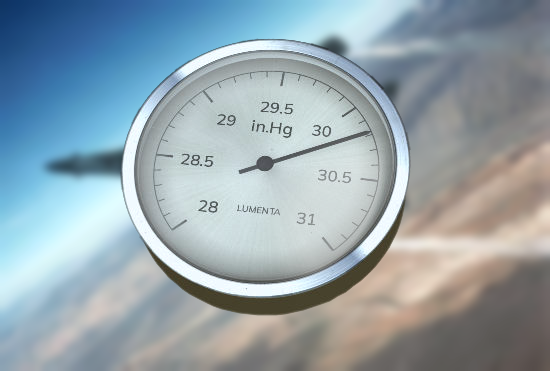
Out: inHg 30.2
